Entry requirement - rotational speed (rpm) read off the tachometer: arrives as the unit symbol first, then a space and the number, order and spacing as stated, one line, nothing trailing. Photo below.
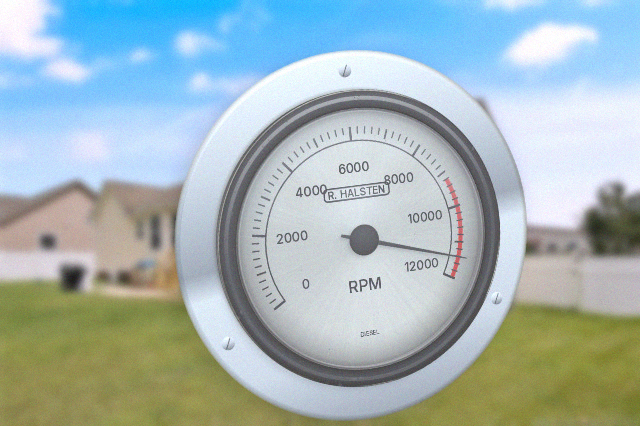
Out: rpm 11400
